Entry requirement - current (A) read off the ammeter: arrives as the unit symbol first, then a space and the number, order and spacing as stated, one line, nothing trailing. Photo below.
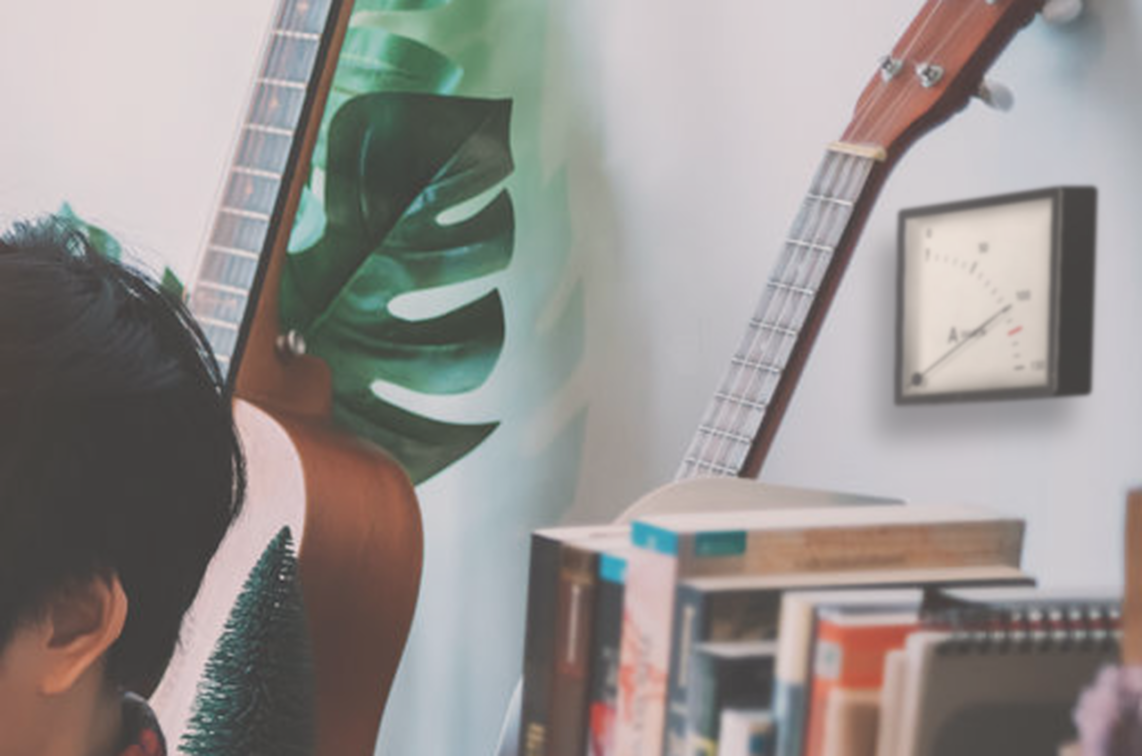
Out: A 100
